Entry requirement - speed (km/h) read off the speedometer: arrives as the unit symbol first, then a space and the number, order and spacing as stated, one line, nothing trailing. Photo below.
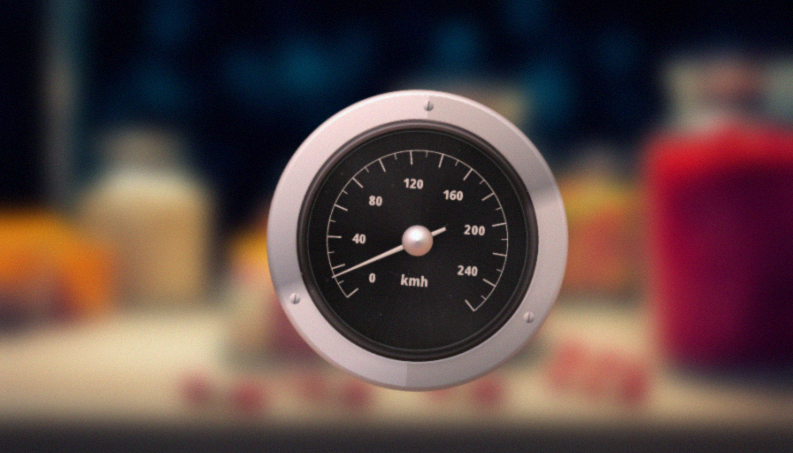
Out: km/h 15
